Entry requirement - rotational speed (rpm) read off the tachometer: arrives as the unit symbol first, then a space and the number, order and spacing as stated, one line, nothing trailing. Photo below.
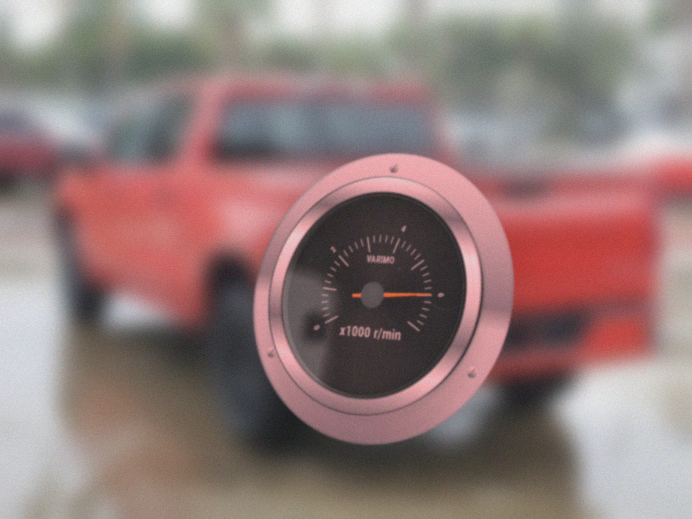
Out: rpm 6000
